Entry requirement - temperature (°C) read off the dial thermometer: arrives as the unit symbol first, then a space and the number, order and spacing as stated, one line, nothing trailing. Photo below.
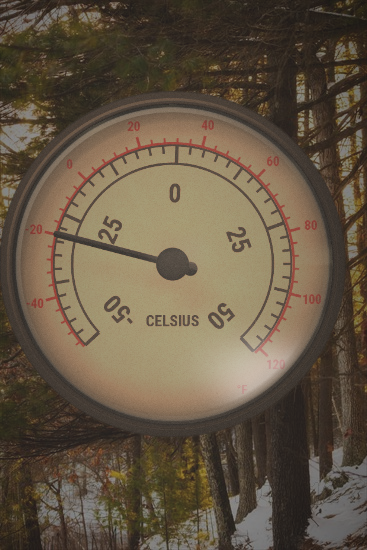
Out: °C -28.75
